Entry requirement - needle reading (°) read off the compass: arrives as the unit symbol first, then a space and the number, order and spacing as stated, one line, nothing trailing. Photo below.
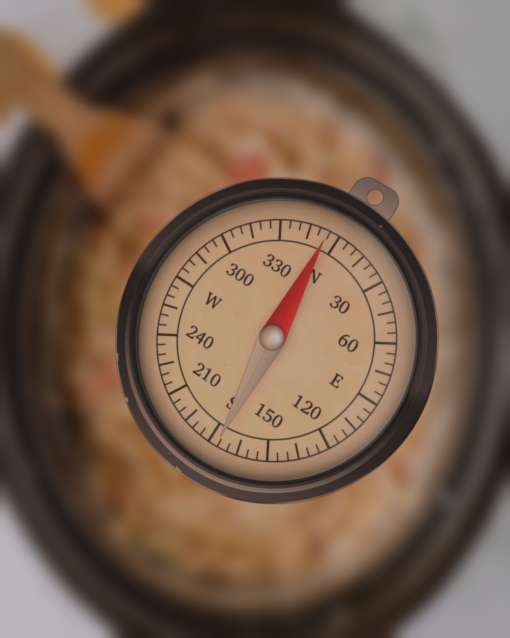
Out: ° 355
